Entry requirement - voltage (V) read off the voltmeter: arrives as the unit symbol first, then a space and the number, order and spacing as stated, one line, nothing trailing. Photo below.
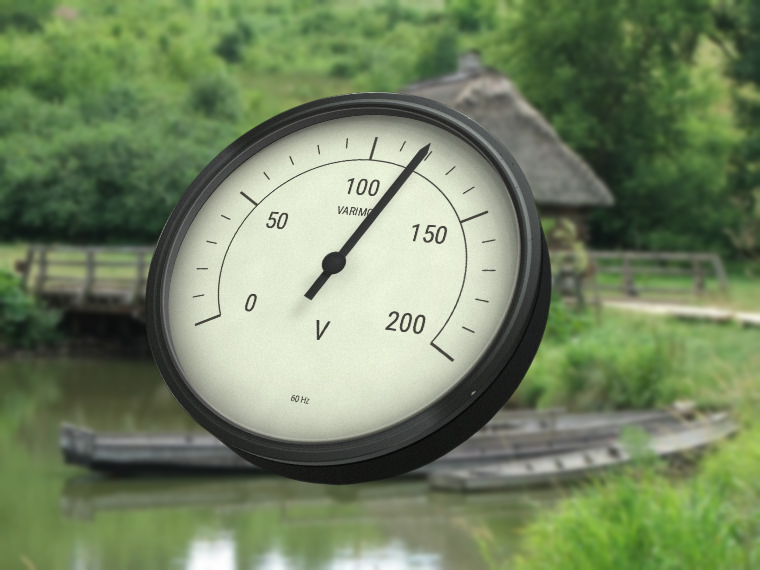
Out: V 120
